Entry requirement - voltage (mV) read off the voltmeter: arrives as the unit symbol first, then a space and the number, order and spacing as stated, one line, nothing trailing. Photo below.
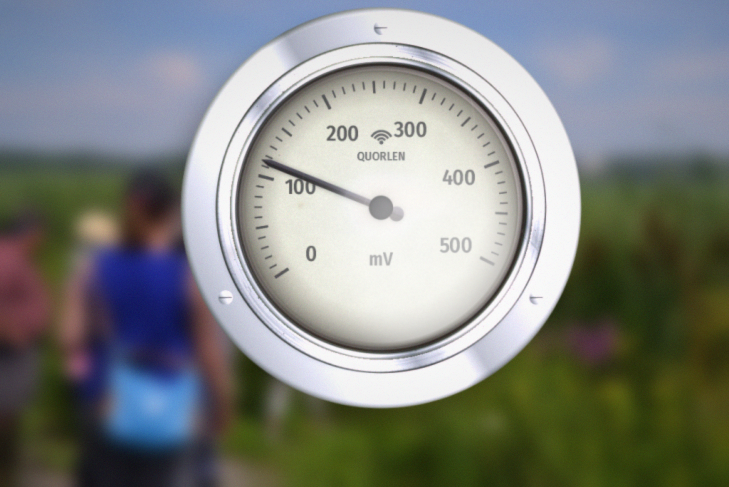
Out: mV 115
